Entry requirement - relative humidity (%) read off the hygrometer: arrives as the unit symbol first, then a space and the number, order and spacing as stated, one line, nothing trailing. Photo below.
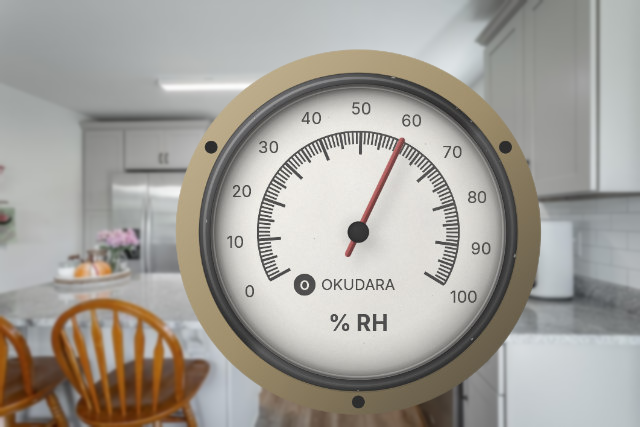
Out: % 60
